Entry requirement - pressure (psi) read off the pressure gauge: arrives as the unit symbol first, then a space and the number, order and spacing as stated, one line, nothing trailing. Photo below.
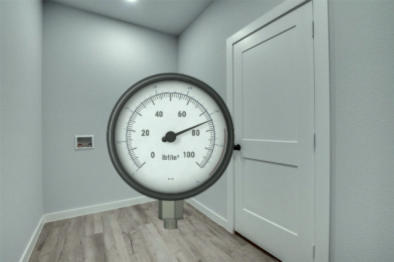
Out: psi 75
